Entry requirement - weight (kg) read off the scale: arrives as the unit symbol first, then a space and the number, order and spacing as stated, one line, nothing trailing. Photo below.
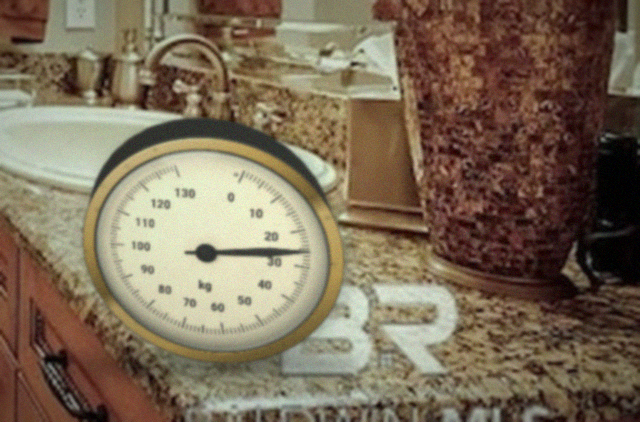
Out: kg 25
